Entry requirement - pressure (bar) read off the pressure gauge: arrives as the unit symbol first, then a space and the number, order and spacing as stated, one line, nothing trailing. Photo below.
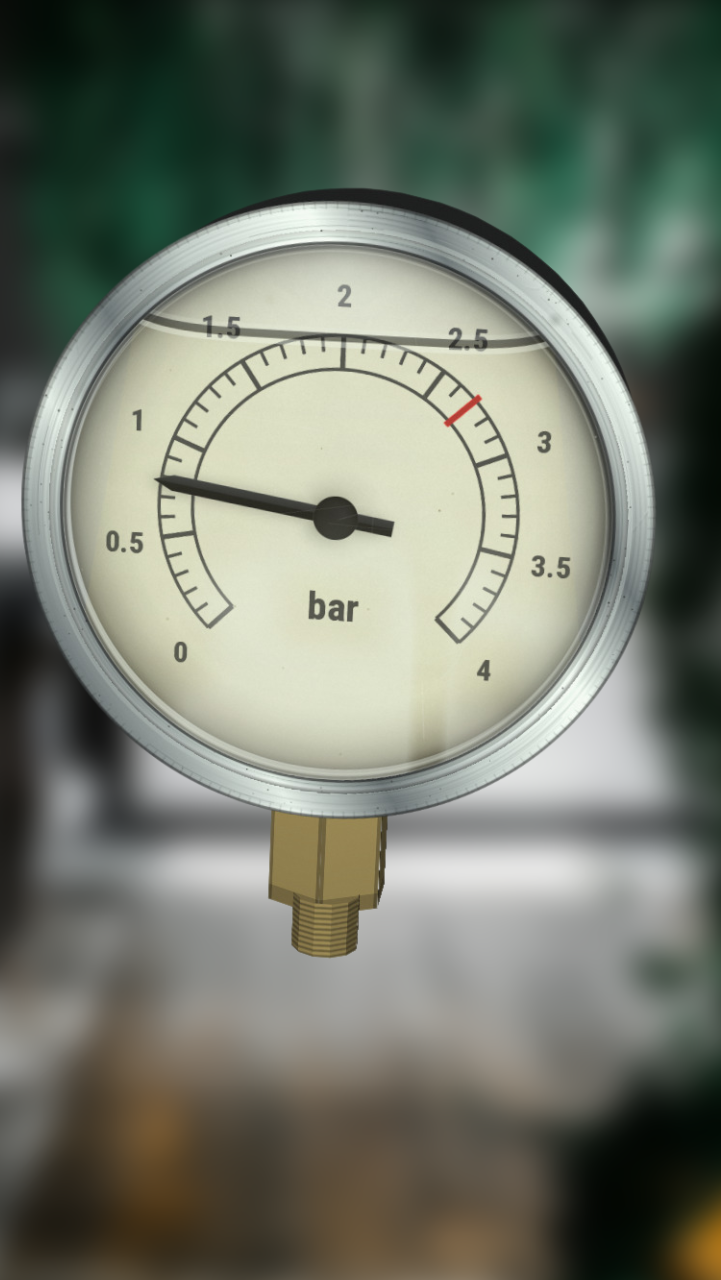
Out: bar 0.8
